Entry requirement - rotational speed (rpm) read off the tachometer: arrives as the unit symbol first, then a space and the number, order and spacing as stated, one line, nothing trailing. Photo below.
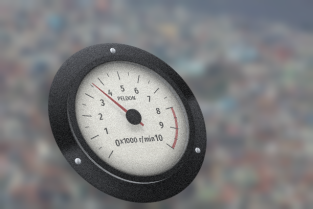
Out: rpm 3500
